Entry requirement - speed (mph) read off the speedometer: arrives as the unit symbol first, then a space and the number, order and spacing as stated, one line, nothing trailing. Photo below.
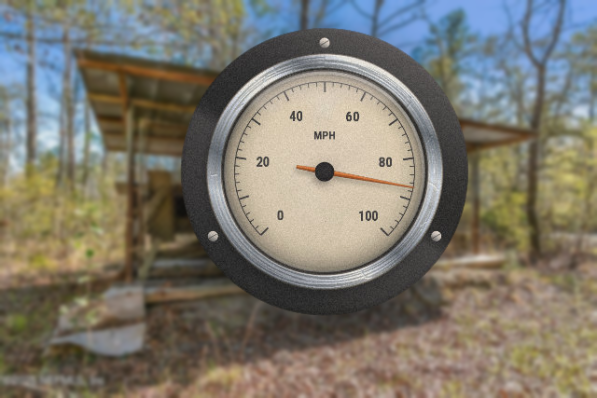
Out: mph 87
